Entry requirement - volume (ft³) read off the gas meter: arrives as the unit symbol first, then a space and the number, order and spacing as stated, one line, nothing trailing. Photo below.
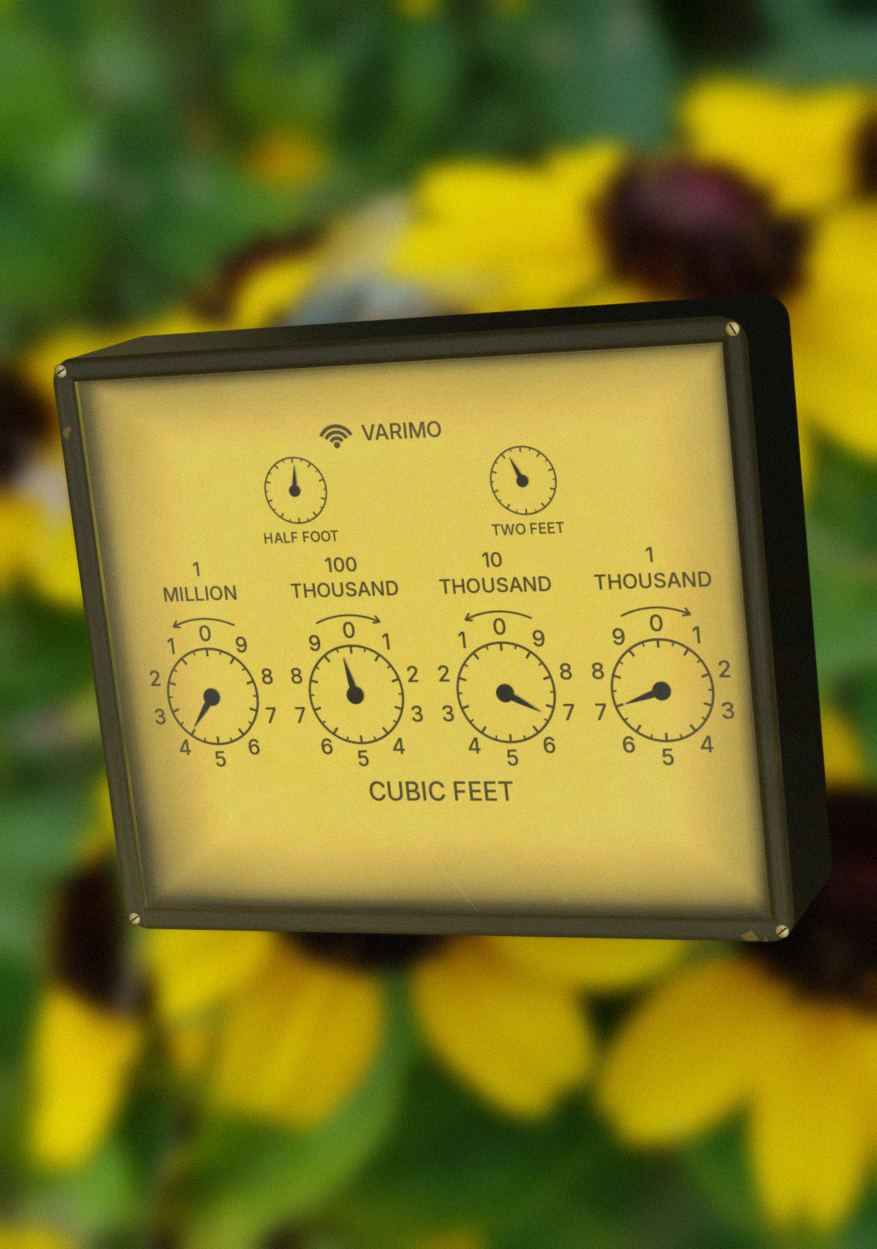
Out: ft³ 396700
